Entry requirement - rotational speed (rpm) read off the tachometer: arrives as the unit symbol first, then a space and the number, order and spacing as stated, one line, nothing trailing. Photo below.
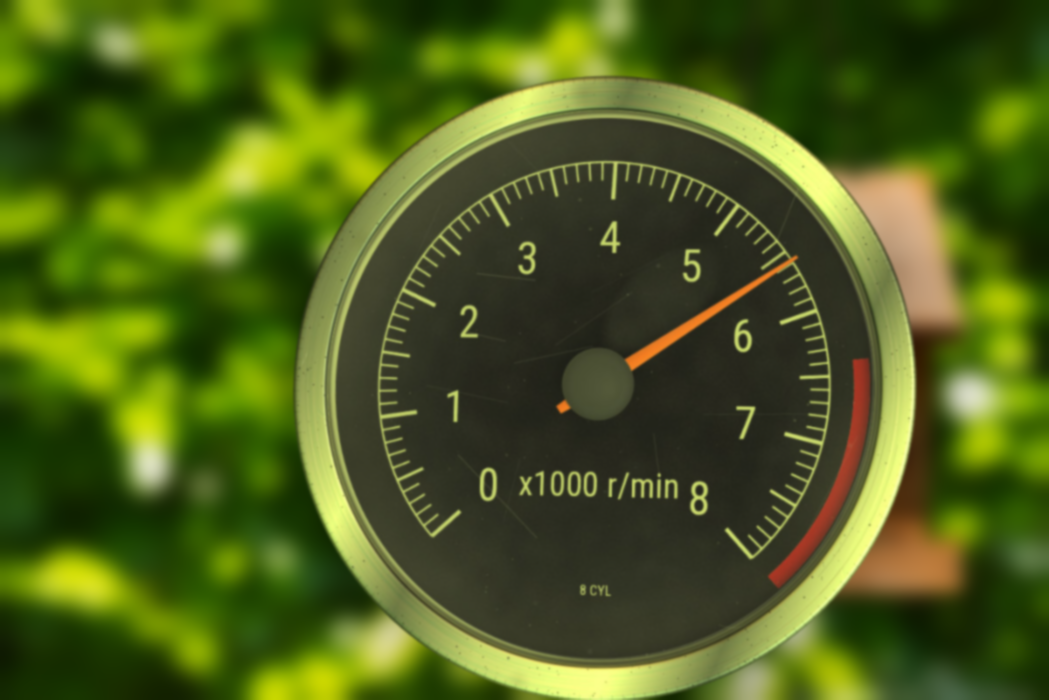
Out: rpm 5600
